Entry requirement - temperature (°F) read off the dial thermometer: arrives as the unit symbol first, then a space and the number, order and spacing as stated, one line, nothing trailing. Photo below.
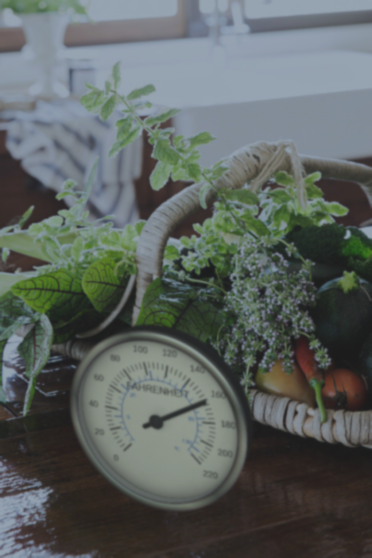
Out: °F 160
